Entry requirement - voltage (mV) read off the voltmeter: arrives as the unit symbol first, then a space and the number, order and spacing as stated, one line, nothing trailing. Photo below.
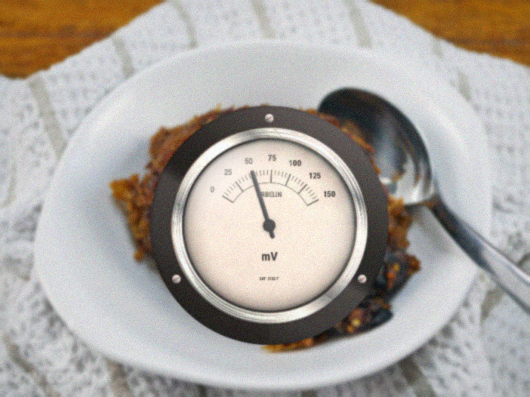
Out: mV 50
